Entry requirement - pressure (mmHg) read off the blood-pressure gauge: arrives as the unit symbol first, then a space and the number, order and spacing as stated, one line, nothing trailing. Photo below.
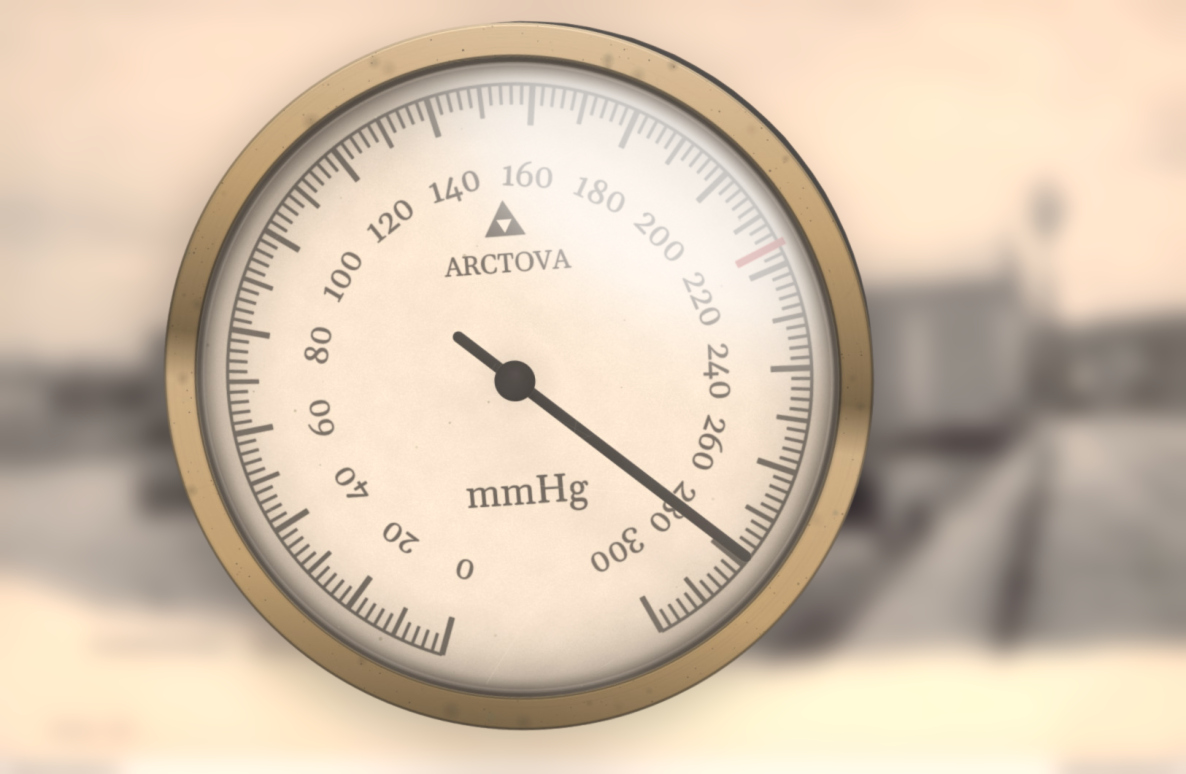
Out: mmHg 278
